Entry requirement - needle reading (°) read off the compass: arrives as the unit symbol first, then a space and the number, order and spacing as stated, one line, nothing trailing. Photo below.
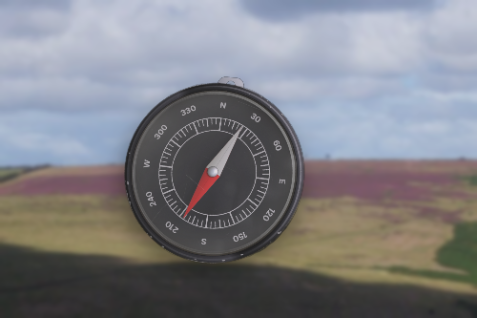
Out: ° 205
